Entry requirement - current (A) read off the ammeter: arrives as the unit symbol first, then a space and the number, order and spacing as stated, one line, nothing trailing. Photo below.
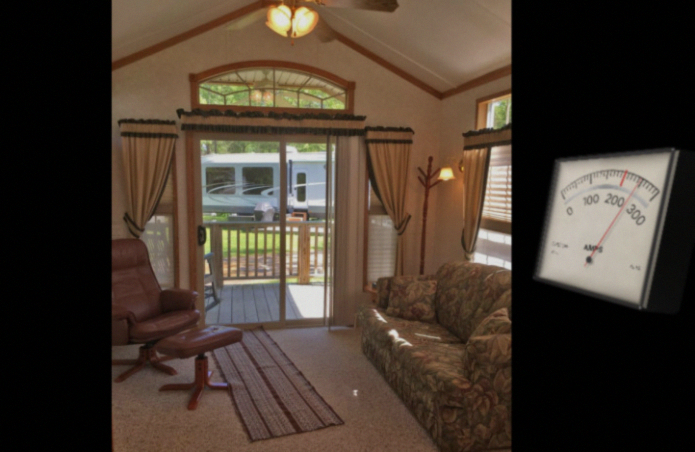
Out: A 250
